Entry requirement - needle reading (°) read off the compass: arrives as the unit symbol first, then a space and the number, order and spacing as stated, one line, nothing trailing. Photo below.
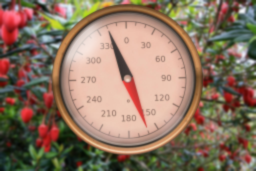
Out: ° 160
